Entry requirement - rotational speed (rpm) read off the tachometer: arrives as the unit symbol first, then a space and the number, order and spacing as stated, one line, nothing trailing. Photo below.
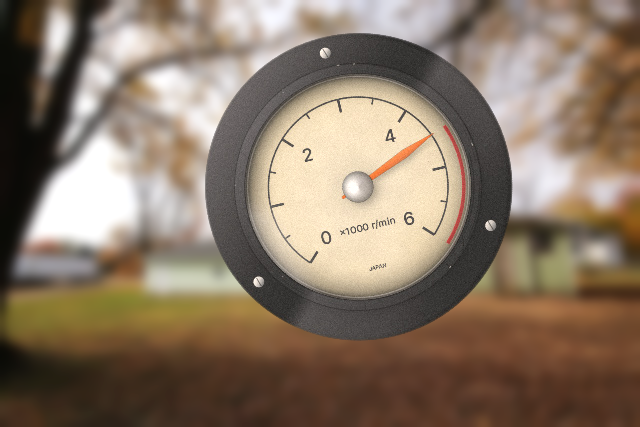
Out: rpm 4500
